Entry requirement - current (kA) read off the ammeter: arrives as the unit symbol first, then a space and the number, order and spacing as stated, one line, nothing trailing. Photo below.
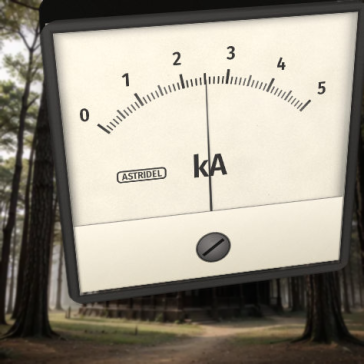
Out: kA 2.5
